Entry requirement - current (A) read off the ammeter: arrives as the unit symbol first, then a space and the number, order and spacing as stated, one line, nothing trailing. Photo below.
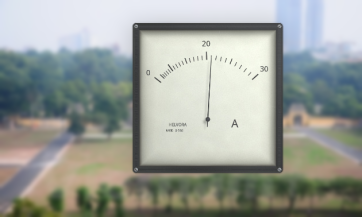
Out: A 21
